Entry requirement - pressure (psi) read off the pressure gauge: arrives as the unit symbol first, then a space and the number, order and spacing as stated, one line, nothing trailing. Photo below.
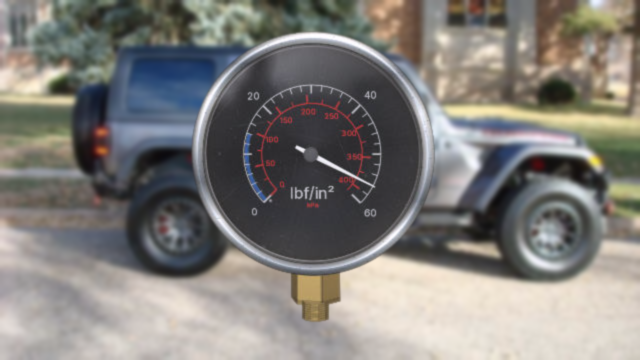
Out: psi 56
